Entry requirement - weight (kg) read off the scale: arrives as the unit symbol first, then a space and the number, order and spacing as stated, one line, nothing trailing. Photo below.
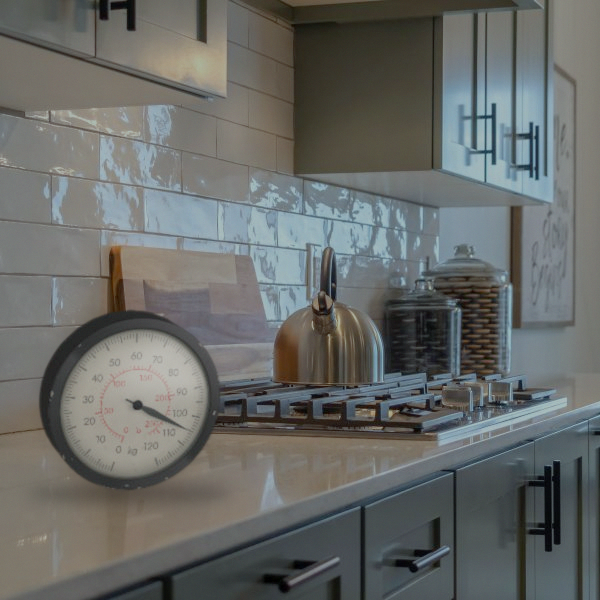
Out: kg 105
